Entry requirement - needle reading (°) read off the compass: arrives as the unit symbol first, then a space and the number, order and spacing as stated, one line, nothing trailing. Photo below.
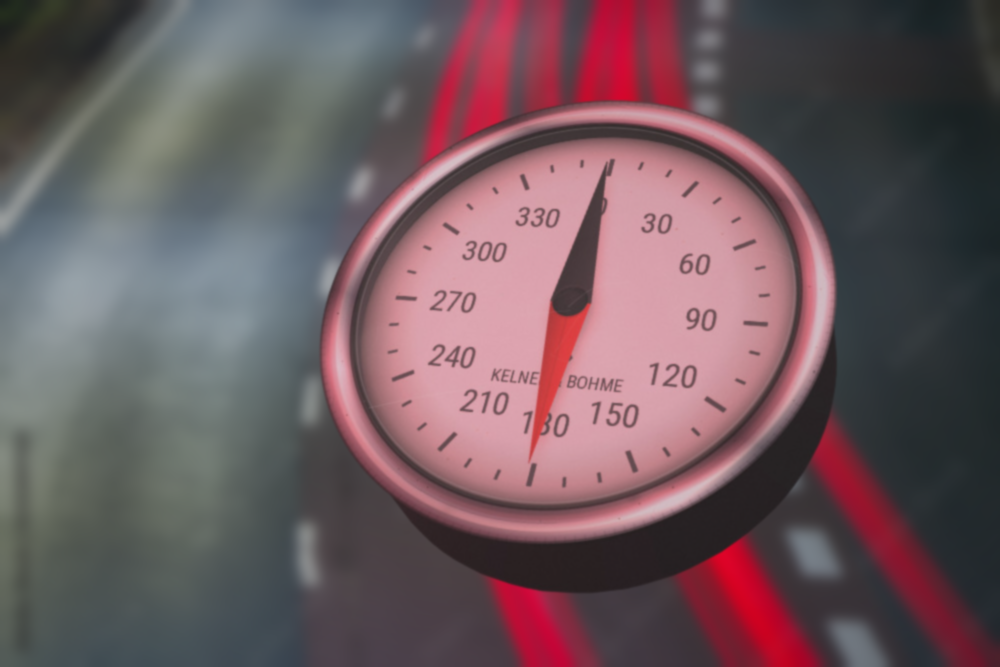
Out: ° 180
